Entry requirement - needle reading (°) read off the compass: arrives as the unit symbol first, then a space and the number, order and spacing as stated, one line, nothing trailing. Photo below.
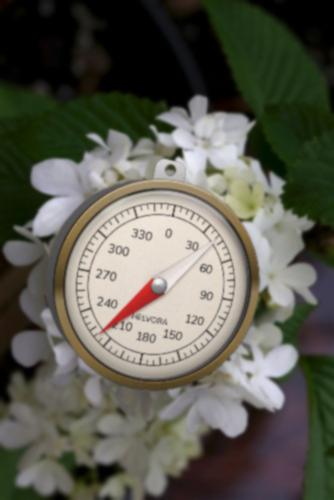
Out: ° 220
